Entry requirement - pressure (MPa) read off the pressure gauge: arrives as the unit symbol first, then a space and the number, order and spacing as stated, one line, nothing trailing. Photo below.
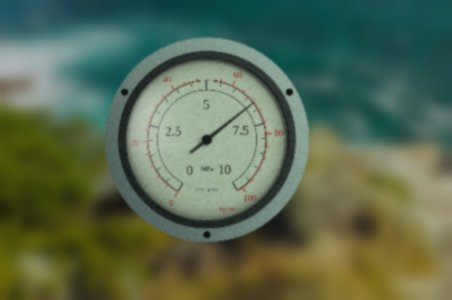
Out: MPa 6.75
